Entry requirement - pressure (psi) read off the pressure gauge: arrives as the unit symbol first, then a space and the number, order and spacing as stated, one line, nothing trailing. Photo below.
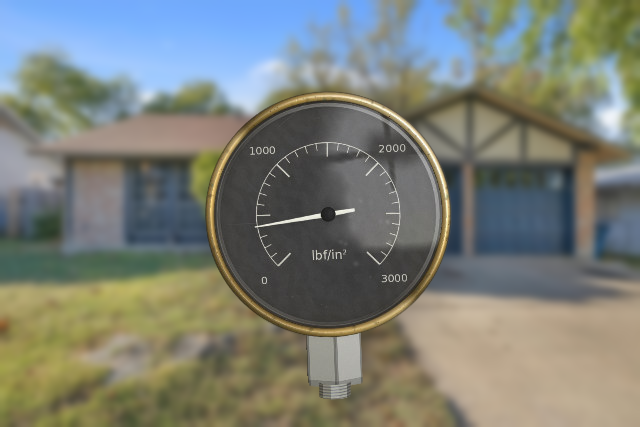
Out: psi 400
